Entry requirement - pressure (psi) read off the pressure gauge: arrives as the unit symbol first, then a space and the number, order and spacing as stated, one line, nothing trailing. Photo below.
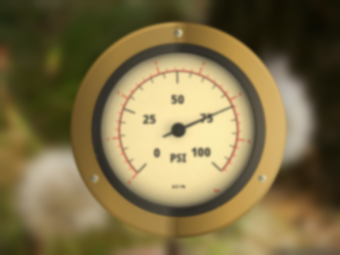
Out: psi 75
